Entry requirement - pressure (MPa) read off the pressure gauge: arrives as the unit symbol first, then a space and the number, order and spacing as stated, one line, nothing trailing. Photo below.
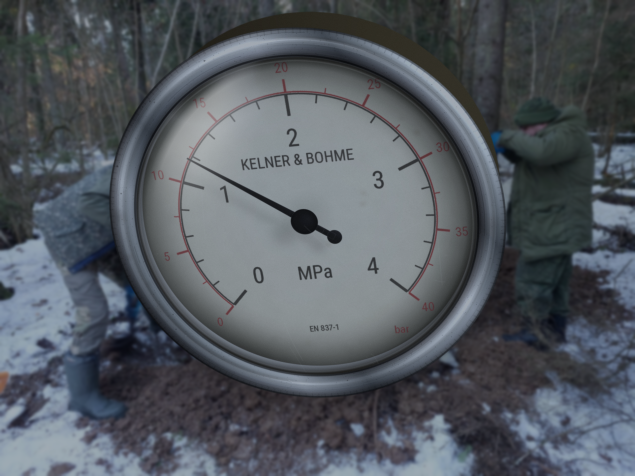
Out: MPa 1.2
